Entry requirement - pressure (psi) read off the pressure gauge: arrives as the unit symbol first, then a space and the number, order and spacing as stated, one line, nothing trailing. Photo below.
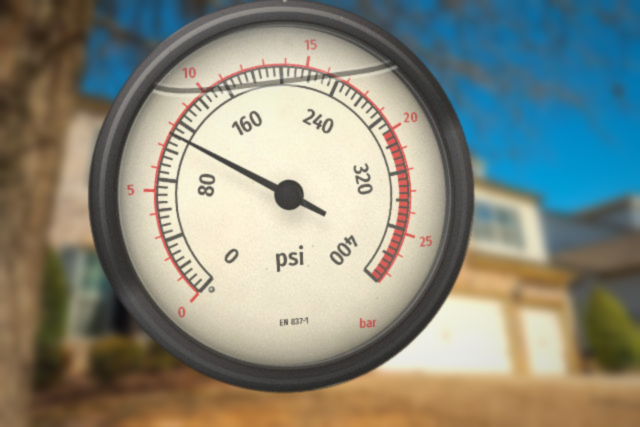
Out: psi 110
